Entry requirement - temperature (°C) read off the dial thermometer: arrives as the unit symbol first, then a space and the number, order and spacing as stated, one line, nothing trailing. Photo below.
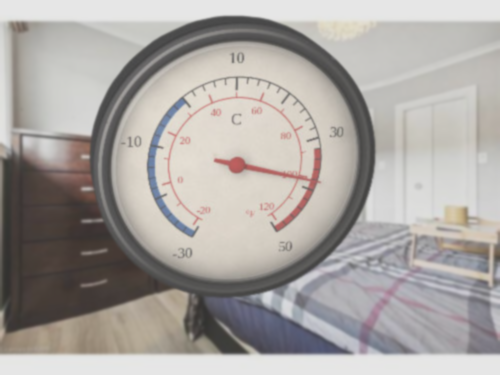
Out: °C 38
